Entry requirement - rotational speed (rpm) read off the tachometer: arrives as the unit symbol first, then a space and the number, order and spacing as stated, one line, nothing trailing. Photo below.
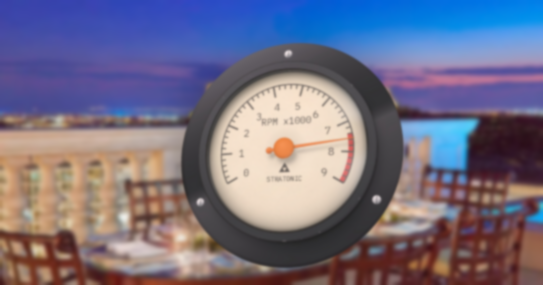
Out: rpm 7600
